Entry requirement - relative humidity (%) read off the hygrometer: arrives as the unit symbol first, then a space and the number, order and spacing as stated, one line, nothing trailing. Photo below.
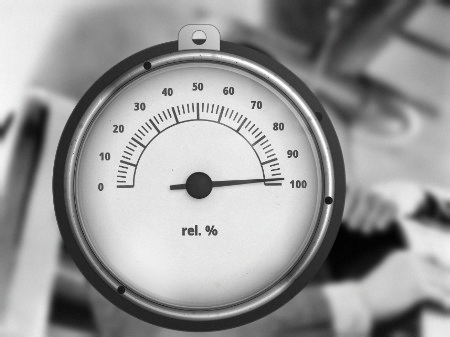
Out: % 98
